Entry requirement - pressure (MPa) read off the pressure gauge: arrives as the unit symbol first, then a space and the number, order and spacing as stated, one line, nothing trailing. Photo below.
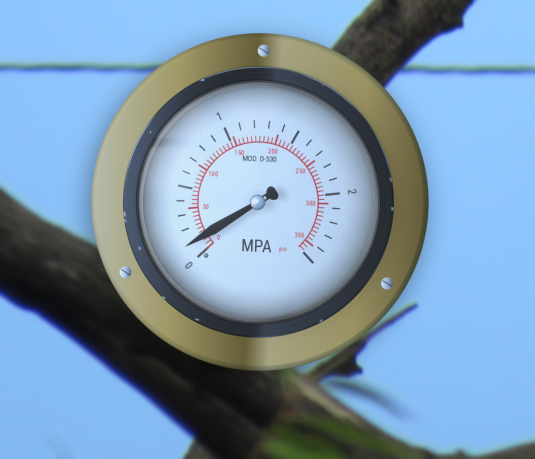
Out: MPa 0.1
